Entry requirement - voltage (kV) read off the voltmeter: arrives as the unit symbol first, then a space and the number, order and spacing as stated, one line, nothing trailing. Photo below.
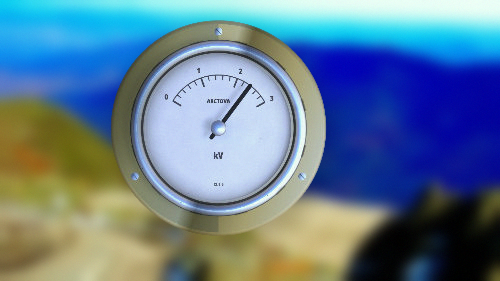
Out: kV 2.4
